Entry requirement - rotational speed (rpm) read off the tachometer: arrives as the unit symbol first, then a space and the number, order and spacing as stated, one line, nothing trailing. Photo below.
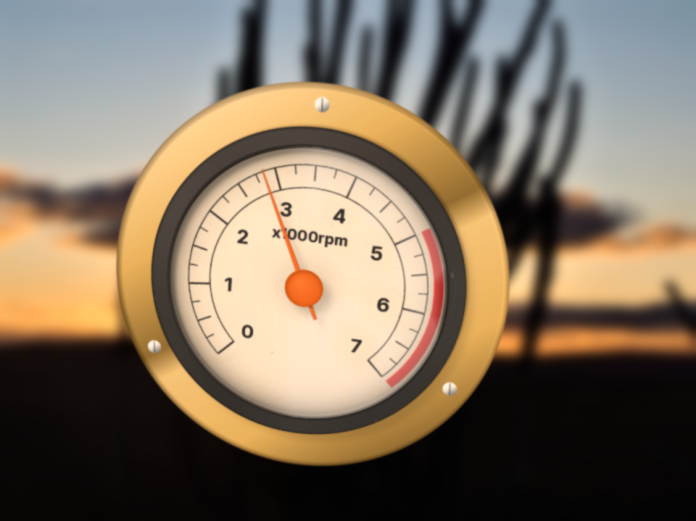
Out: rpm 2875
